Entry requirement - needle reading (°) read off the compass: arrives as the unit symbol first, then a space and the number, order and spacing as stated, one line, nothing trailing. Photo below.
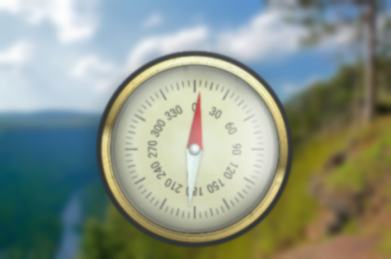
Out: ° 5
